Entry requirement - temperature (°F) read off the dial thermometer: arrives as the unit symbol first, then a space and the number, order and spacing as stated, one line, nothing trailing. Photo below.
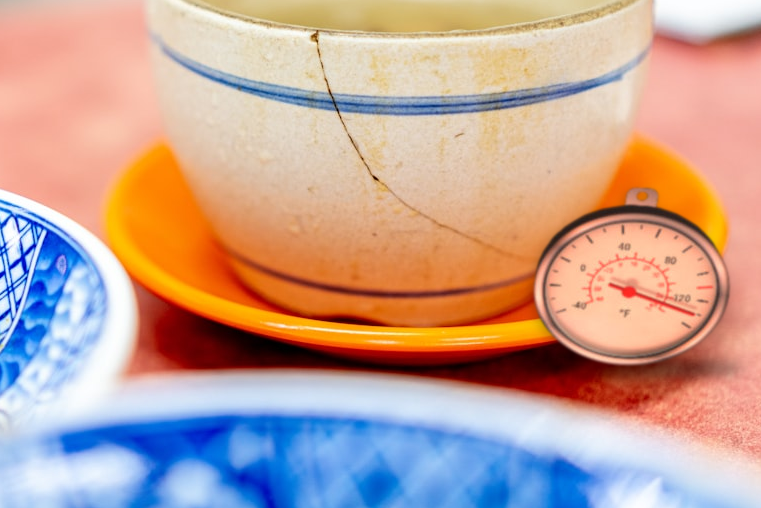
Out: °F 130
